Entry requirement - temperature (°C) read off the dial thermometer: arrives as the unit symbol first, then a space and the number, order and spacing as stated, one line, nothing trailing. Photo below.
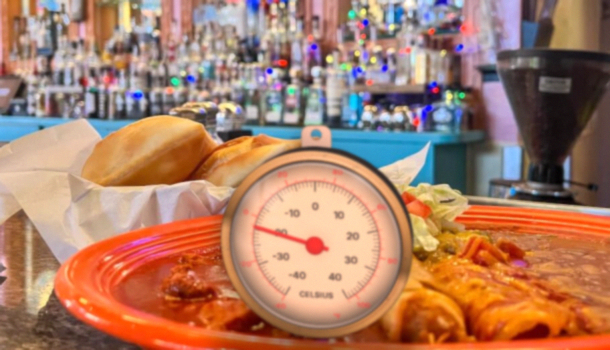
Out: °C -20
